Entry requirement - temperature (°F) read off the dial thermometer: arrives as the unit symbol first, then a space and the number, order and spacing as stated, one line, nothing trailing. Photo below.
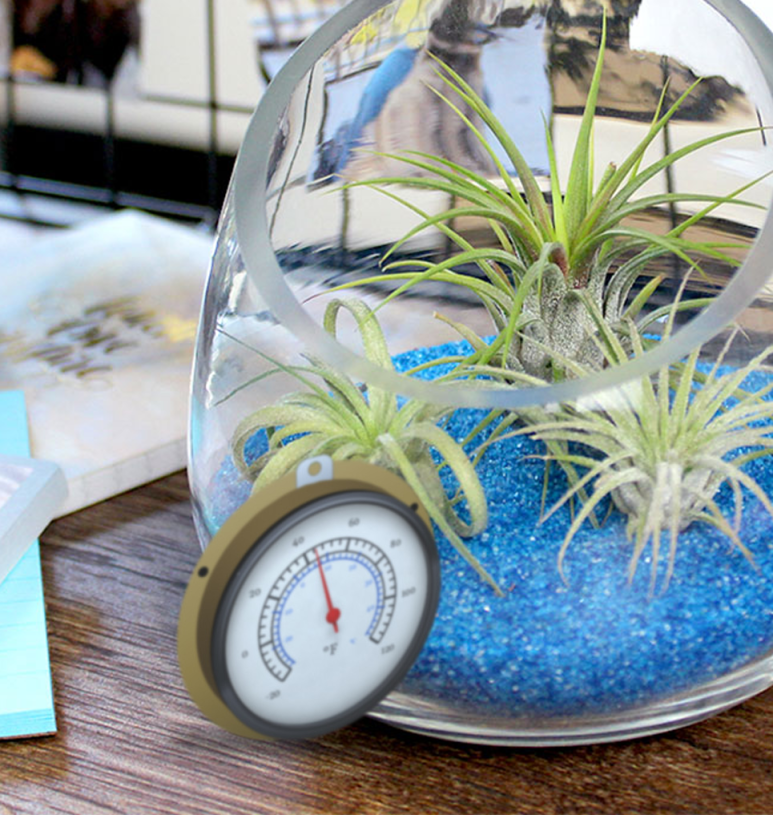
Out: °F 44
